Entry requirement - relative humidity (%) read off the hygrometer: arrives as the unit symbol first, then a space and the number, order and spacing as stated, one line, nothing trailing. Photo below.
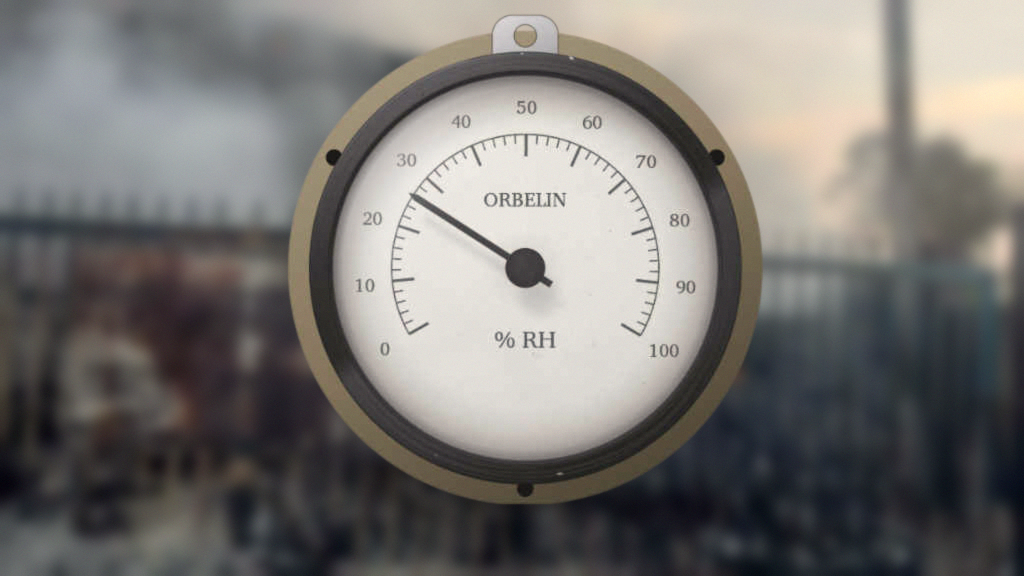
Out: % 26
